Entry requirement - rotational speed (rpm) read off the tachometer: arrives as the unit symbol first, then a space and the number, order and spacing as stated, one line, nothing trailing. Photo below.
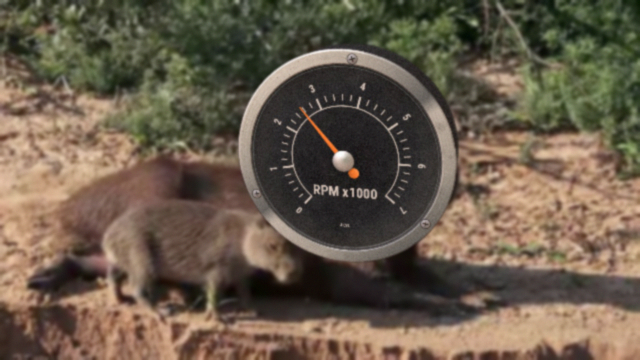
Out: rpm 2600
